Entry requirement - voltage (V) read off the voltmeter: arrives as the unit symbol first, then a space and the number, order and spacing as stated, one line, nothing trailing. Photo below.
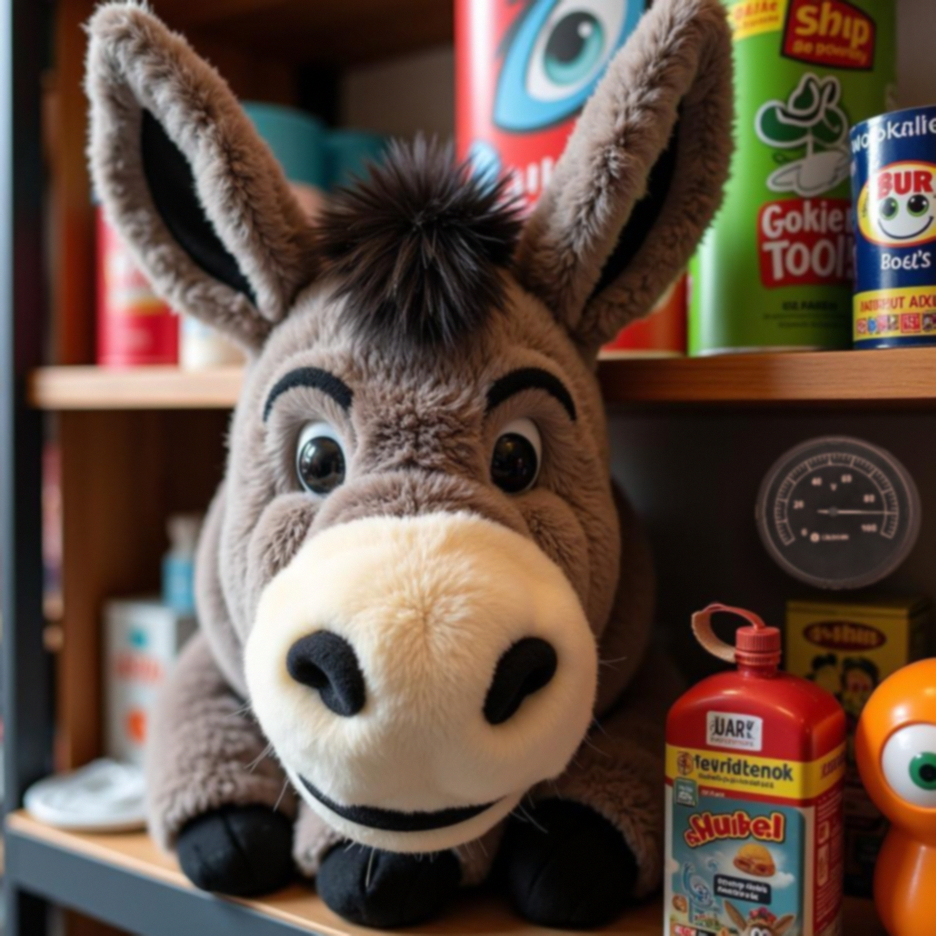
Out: V 90
